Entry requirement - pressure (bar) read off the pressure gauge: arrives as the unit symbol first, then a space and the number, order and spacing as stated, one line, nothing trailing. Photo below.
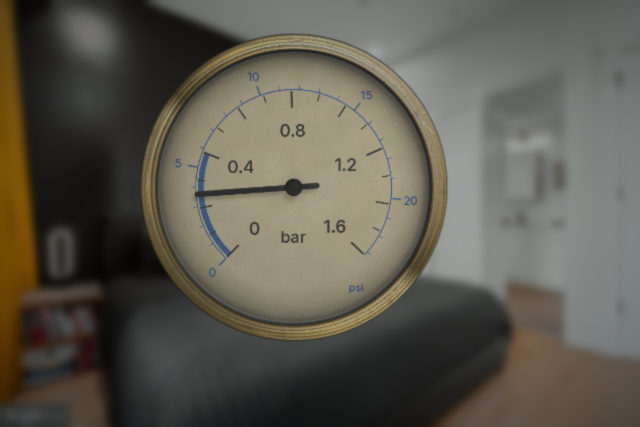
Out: bar 0.25
